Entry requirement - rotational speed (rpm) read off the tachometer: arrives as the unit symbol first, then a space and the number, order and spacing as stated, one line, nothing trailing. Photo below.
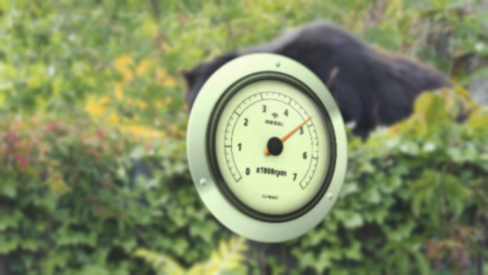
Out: rpm 4800
